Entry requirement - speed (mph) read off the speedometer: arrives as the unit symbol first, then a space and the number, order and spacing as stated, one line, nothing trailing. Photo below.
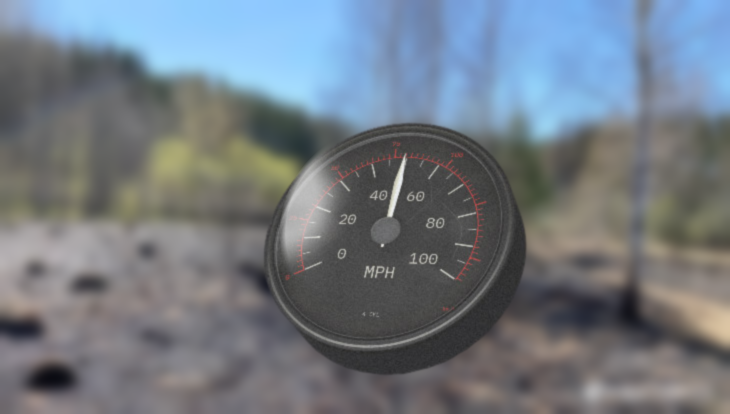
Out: mph 50
